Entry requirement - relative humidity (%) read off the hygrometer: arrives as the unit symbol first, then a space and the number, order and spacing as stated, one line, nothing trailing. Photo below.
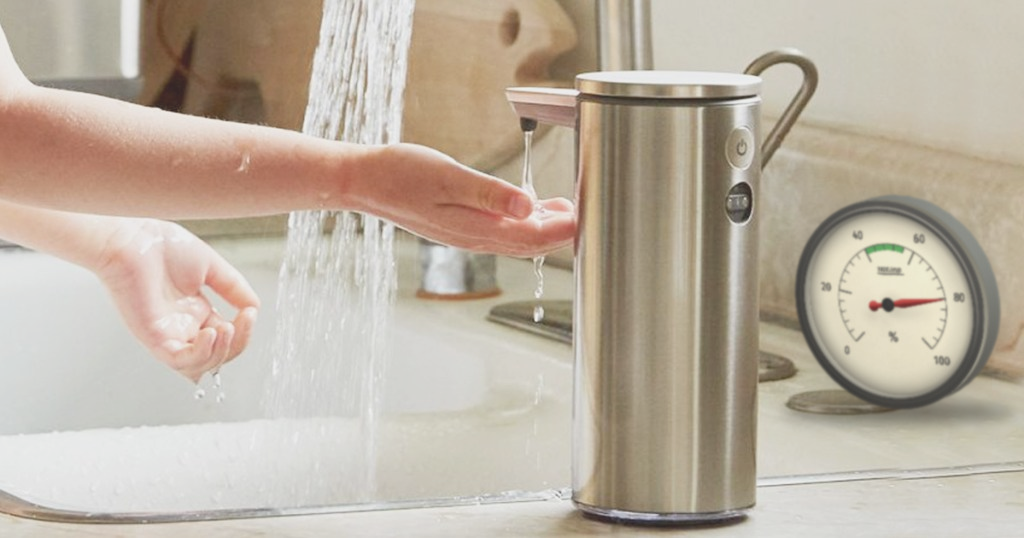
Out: % 80
